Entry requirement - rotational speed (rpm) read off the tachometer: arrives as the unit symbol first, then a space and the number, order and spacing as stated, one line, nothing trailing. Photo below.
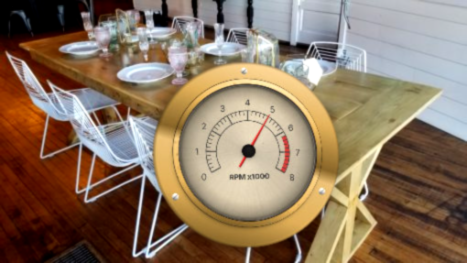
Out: rpm 5000
